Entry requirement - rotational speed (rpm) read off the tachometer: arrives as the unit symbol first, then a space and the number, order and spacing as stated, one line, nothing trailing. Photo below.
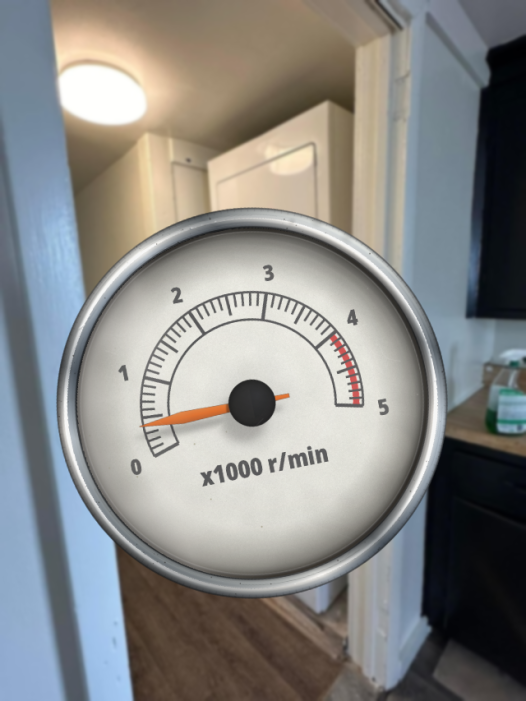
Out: rpm 400
